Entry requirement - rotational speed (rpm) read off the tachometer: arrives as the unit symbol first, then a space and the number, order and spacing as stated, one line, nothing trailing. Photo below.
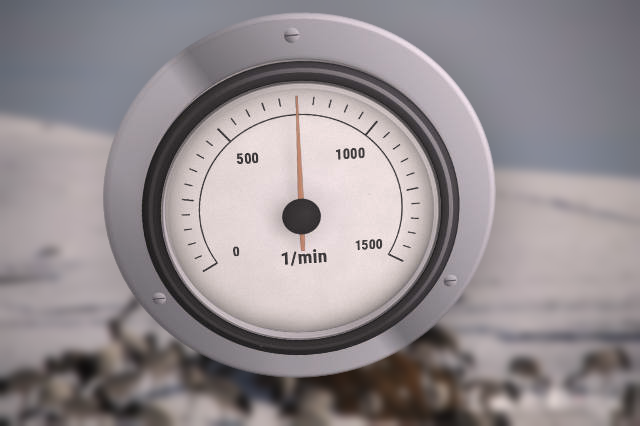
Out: rpm 750
